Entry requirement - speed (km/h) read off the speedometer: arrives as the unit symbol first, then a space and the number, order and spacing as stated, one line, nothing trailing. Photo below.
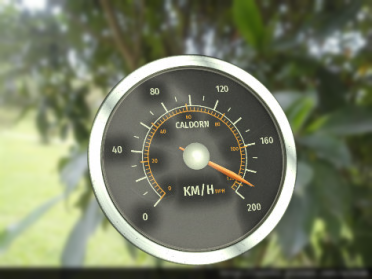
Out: km/h 190
